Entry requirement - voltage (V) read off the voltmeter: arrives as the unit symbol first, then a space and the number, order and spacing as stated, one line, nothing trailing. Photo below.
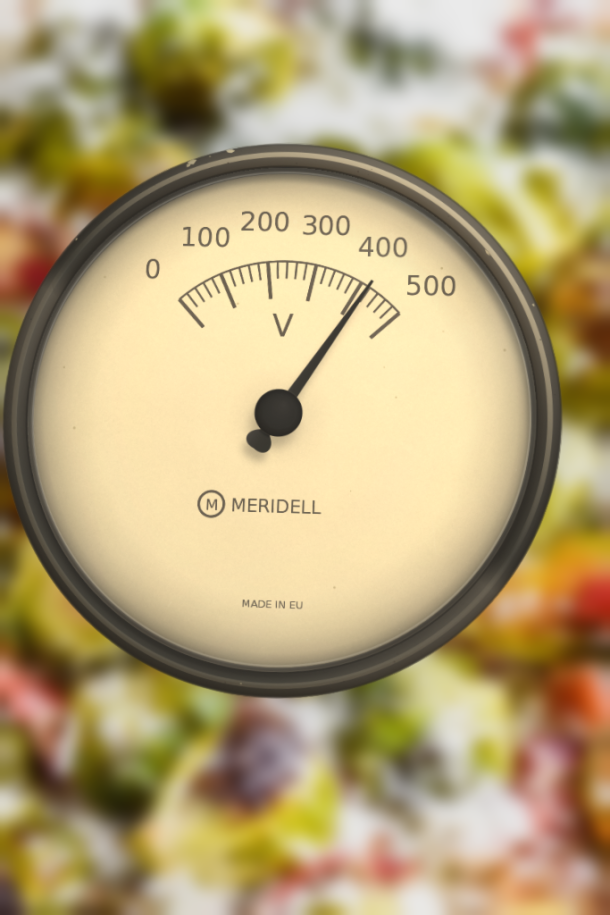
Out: V 420
